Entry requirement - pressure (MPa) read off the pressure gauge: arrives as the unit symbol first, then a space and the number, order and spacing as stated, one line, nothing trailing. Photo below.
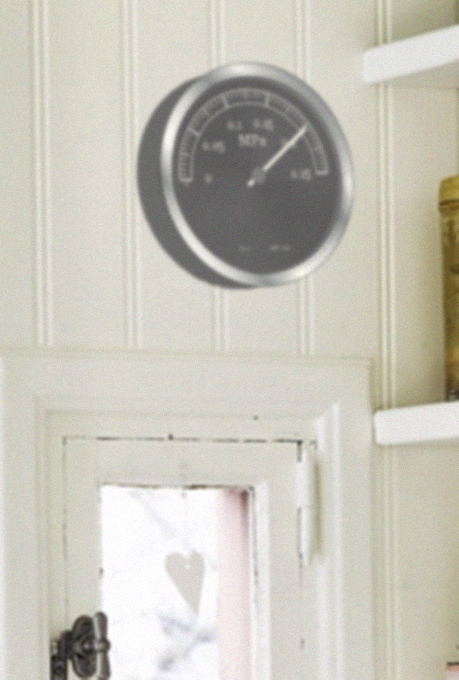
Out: MPa 0.2
